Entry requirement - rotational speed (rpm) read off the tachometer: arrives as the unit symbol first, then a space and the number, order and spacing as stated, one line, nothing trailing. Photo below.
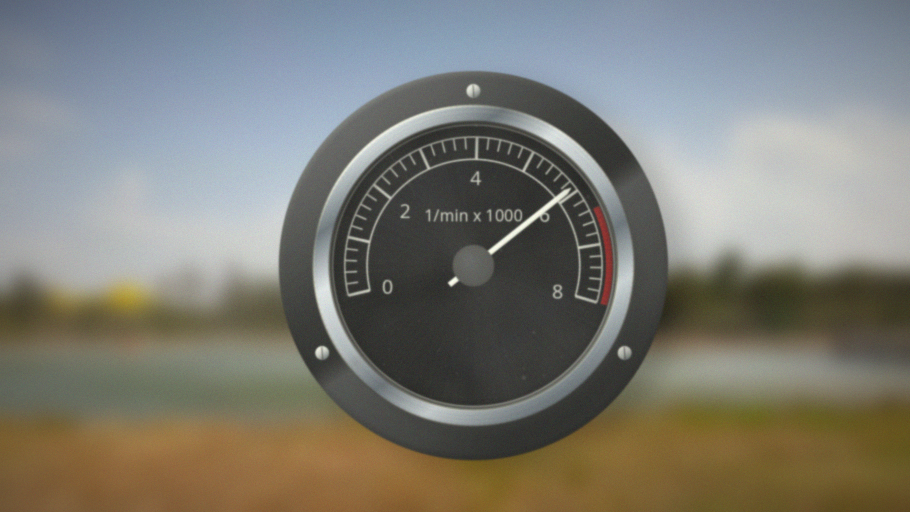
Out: rpm 5900
